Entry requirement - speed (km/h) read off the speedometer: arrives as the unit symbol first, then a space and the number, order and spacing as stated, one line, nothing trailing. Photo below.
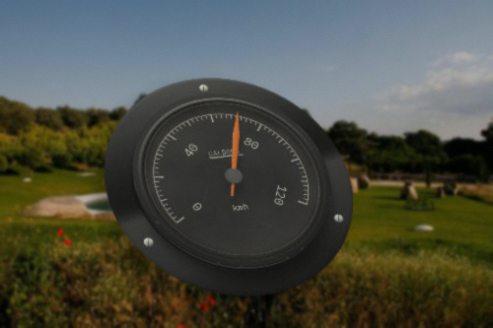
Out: km/h 70
